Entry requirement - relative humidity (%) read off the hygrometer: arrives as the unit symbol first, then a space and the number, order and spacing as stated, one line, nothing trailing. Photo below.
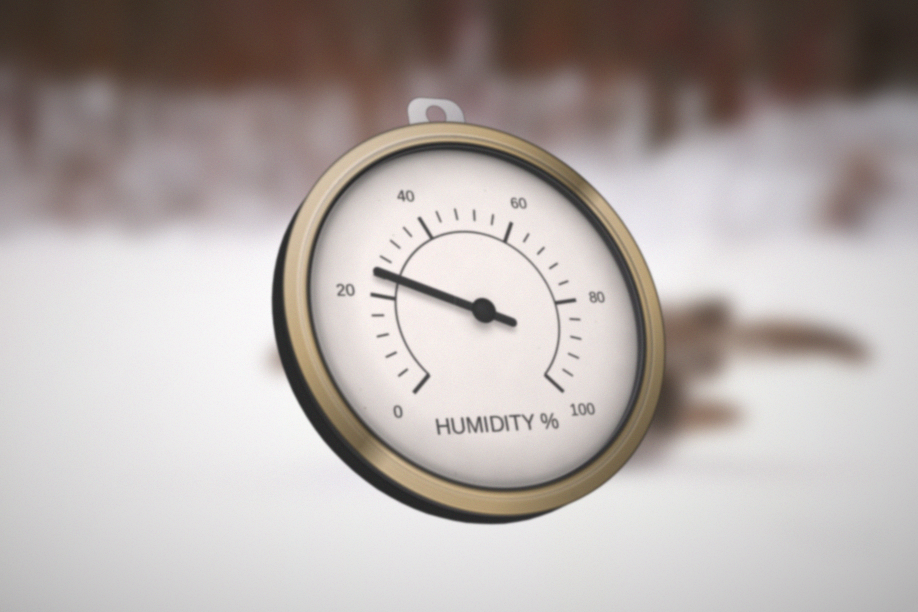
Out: % 24
